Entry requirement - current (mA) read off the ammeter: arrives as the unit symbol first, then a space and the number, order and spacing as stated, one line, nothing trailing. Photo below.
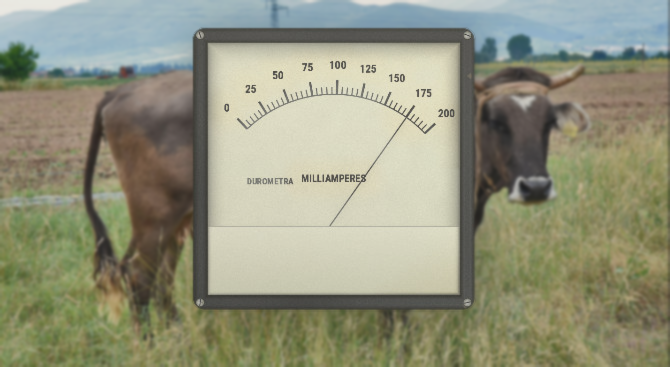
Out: mA 175
